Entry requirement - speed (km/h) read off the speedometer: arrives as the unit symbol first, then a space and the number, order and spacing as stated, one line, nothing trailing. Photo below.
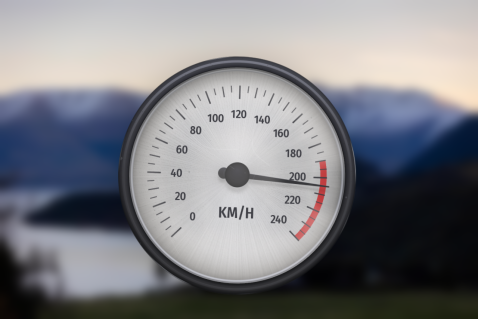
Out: km/h 205
